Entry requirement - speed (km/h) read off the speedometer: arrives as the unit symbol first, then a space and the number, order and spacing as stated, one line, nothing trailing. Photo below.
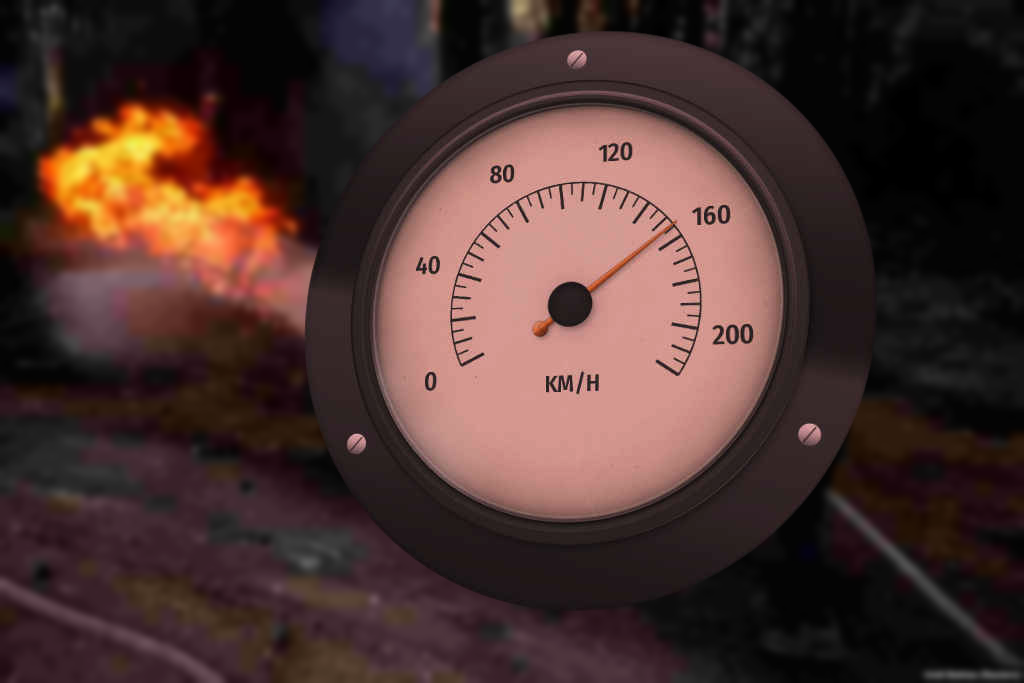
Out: km/h 155
